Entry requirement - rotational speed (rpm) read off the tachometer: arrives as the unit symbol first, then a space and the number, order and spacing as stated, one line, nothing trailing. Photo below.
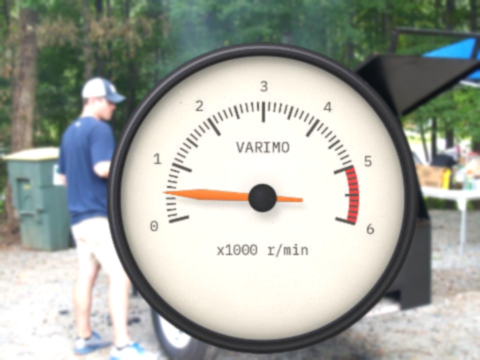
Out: rpm 500
